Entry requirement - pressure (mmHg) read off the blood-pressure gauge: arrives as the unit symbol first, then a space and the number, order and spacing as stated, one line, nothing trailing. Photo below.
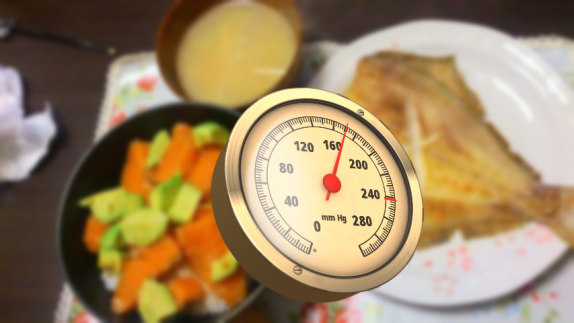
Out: mmHg 170
